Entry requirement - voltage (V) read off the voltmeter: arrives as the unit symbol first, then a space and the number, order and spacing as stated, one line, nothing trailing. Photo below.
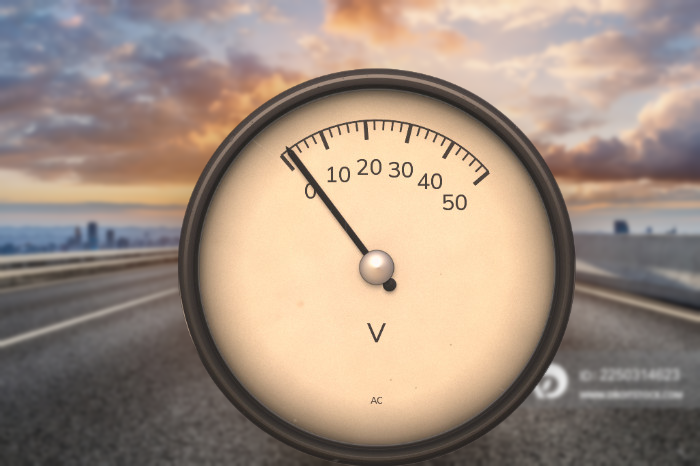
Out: V 2
